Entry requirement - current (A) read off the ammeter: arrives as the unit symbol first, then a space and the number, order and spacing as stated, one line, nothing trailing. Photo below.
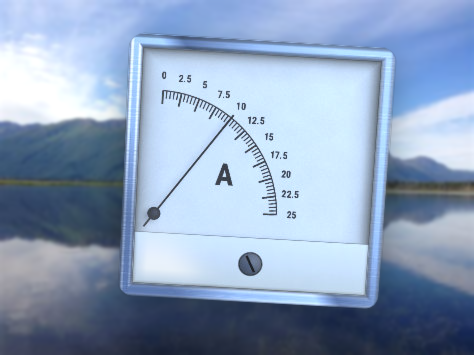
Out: A 10
